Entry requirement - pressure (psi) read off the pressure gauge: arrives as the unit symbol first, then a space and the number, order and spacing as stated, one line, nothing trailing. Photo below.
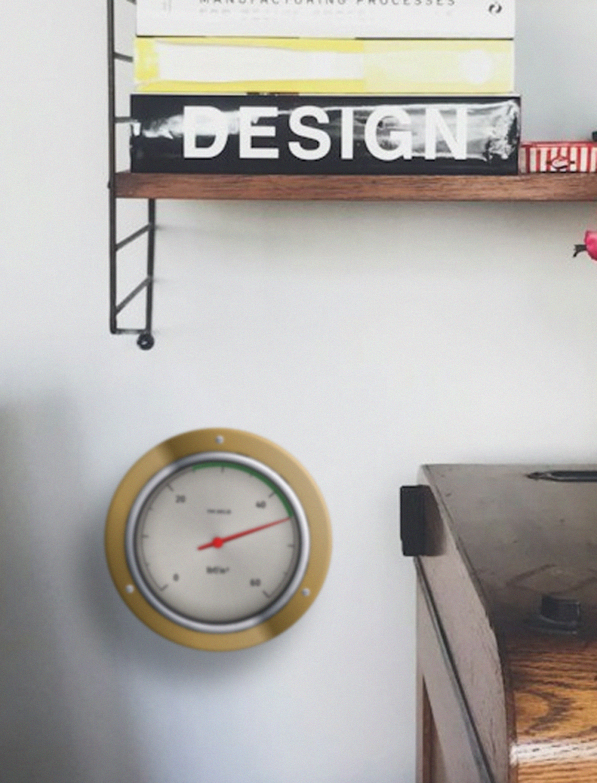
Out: psi 45
